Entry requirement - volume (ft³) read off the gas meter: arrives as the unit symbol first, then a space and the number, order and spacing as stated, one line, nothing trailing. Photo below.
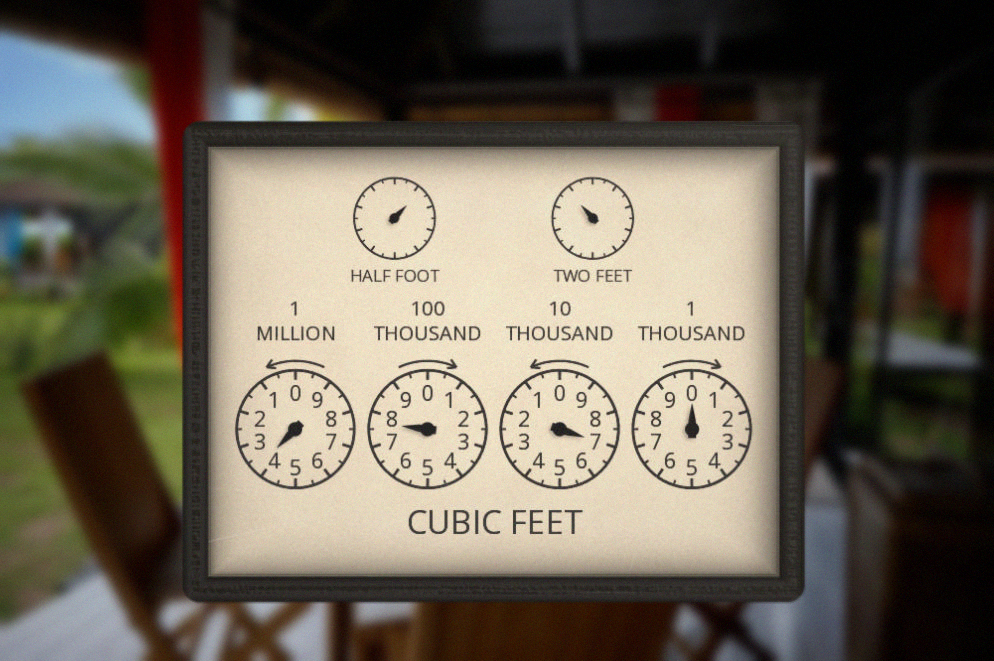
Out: ft³ 377000
